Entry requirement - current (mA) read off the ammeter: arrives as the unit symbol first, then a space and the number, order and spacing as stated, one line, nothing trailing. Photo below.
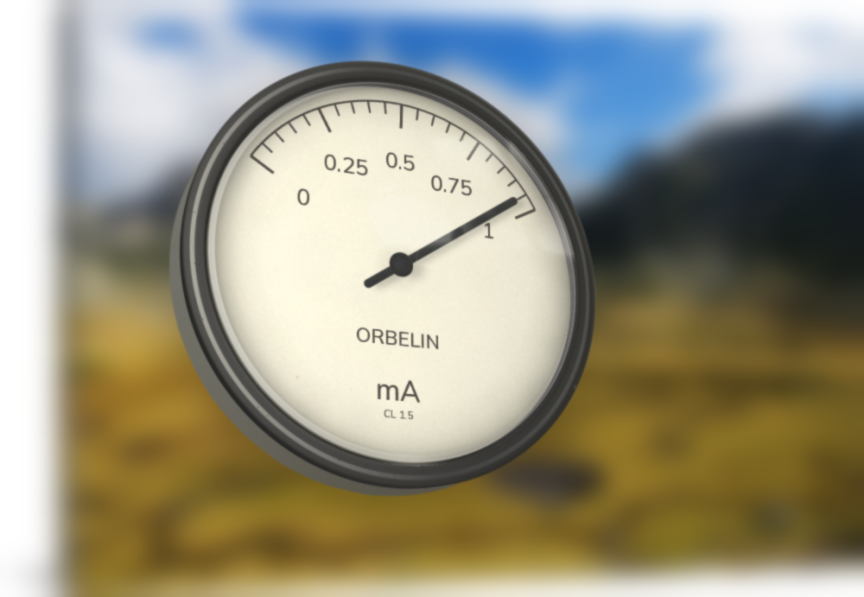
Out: mA 0.95
